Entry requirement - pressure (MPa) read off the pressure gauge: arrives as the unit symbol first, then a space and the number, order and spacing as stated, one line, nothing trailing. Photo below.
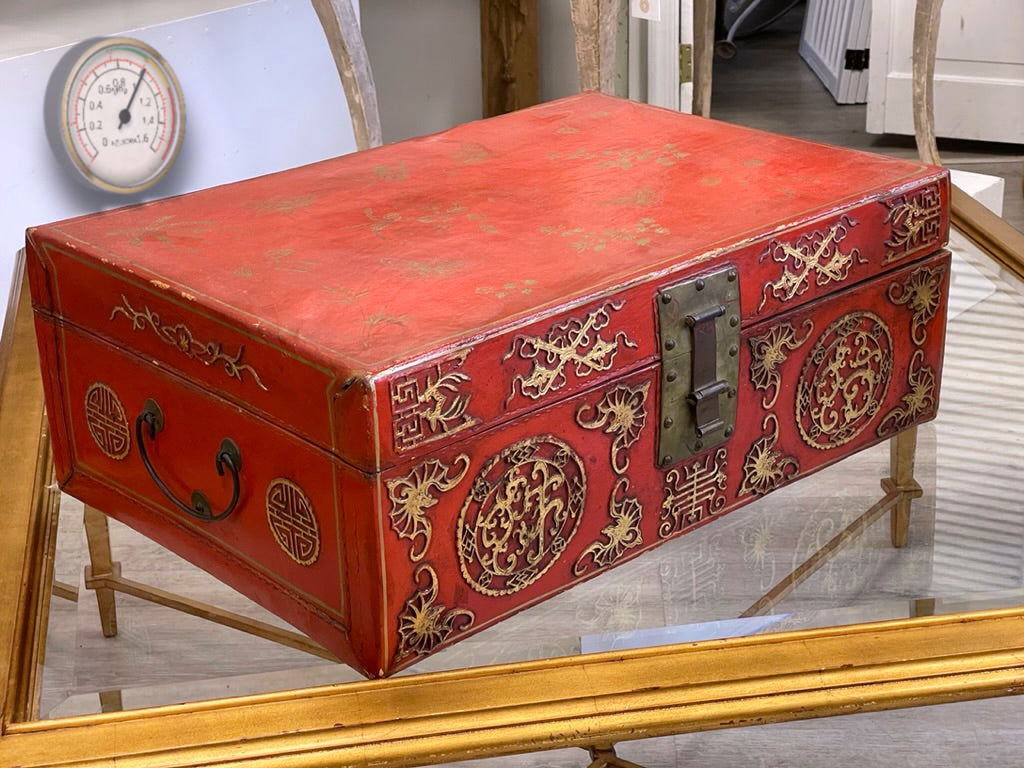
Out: MPa 1
